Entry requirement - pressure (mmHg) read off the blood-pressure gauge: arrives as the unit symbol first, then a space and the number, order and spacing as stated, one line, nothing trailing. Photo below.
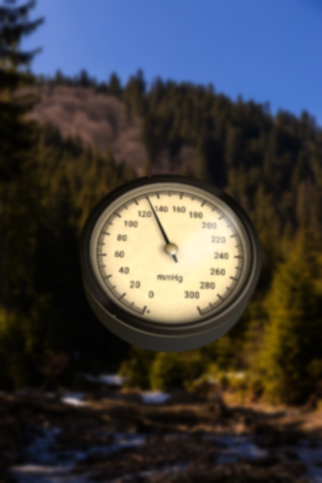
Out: mmHg 130
